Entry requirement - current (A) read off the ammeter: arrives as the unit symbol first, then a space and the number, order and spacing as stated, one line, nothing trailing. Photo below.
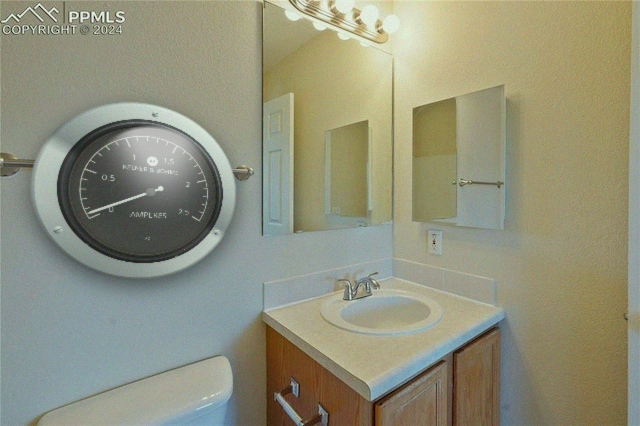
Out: A 0.05
